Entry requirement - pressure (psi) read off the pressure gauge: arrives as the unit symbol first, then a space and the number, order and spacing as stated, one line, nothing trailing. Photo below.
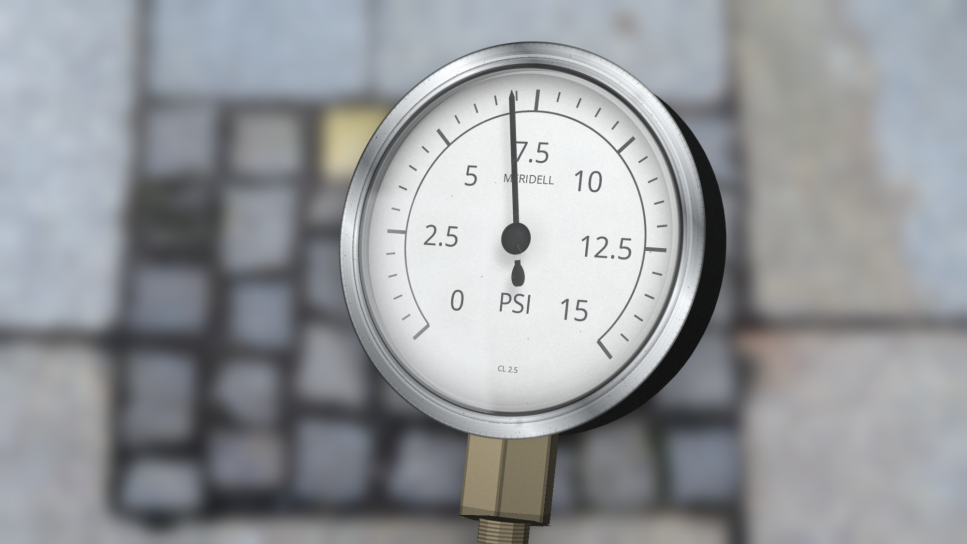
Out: psi 7
